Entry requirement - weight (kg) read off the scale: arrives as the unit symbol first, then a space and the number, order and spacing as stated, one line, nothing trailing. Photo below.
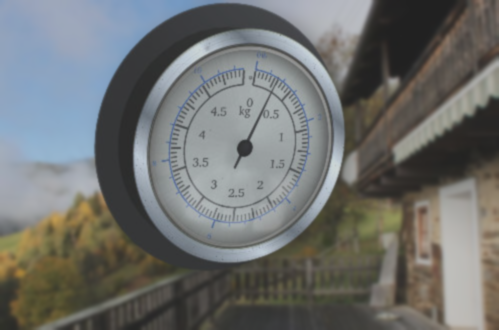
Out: kg 0.25
